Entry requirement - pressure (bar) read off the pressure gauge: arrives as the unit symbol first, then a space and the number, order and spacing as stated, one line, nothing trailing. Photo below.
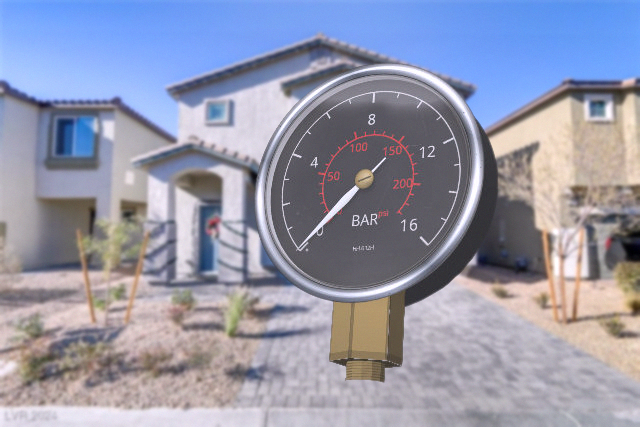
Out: bar 0
